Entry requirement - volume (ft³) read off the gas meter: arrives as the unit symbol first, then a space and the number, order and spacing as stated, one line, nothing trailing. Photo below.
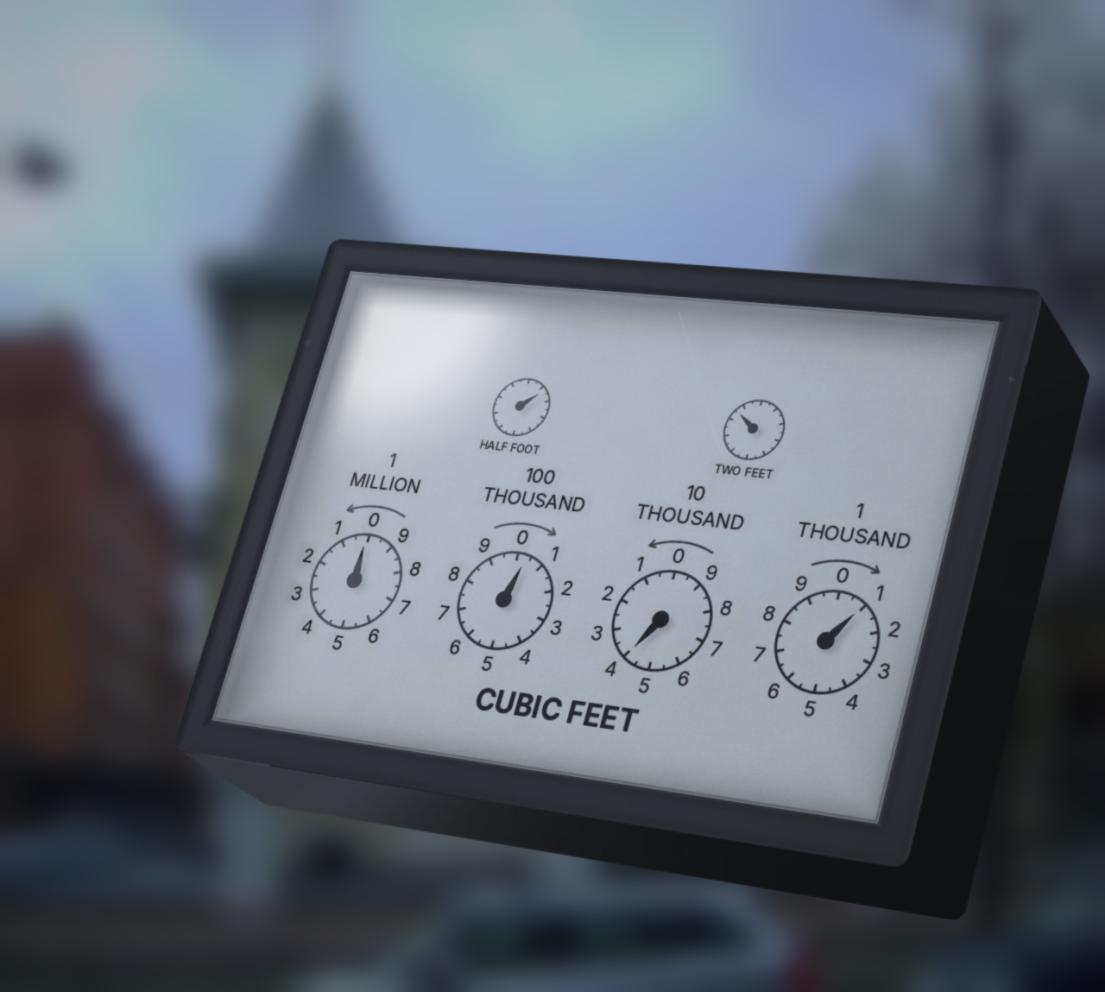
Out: ft³ 4100
